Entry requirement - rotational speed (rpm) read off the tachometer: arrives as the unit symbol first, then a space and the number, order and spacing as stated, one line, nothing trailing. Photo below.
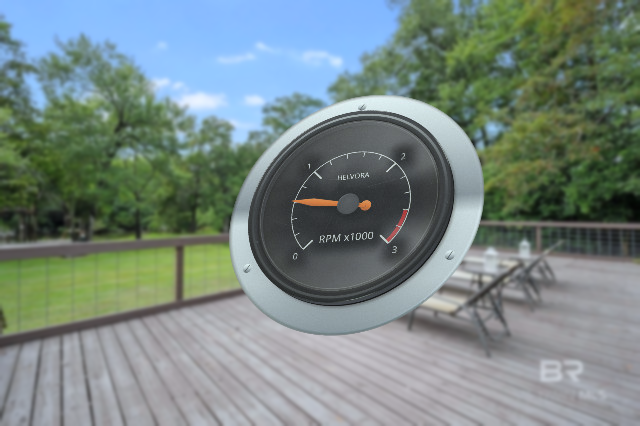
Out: rpm 600
